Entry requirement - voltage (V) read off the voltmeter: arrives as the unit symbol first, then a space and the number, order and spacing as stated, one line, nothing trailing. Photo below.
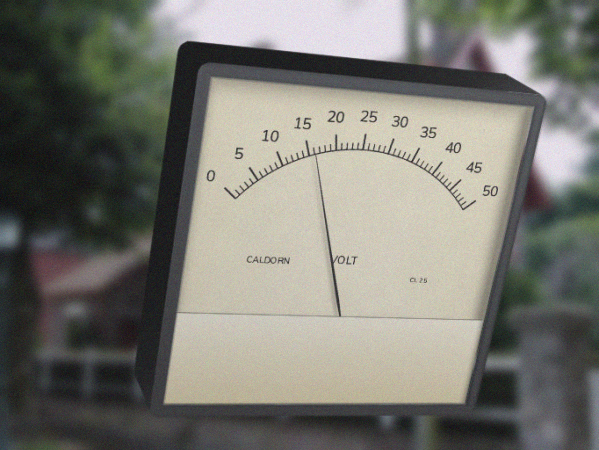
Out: V 16
